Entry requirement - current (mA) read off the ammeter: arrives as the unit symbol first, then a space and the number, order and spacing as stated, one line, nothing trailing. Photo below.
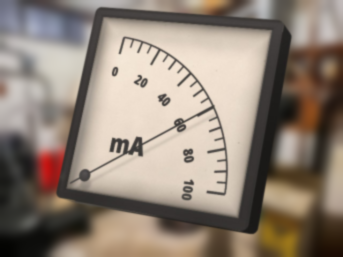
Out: mA 60
